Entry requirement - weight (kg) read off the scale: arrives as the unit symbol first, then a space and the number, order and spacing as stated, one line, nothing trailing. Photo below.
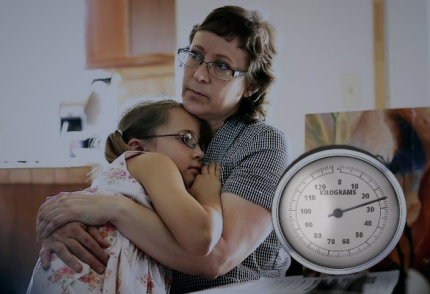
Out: kg 25
